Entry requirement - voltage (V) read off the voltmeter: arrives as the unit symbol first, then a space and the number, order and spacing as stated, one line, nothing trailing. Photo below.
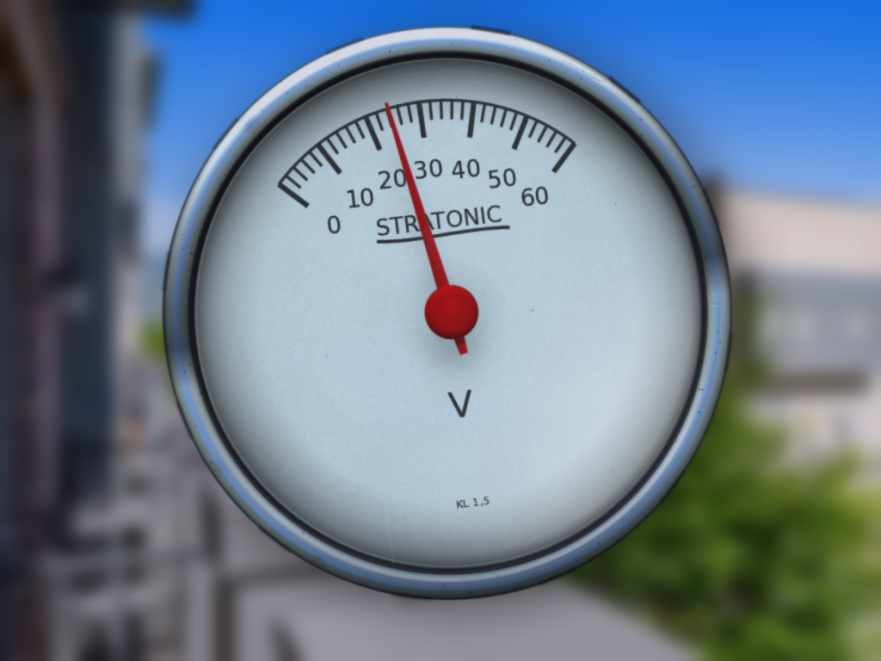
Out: V 24
